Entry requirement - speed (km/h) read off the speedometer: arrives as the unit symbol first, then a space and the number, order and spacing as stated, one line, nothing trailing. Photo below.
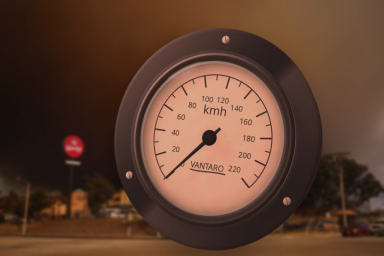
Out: km/h 0
